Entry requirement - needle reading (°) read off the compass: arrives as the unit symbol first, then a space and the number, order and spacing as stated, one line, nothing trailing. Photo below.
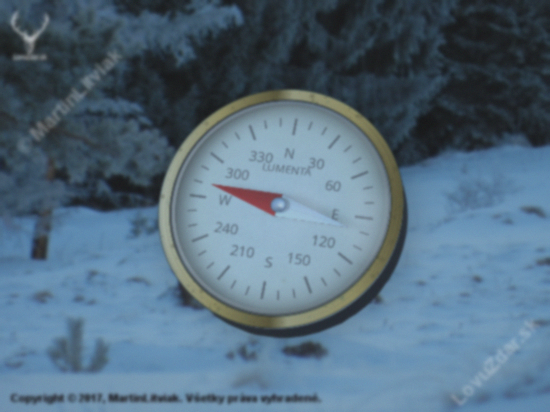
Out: ° 280
